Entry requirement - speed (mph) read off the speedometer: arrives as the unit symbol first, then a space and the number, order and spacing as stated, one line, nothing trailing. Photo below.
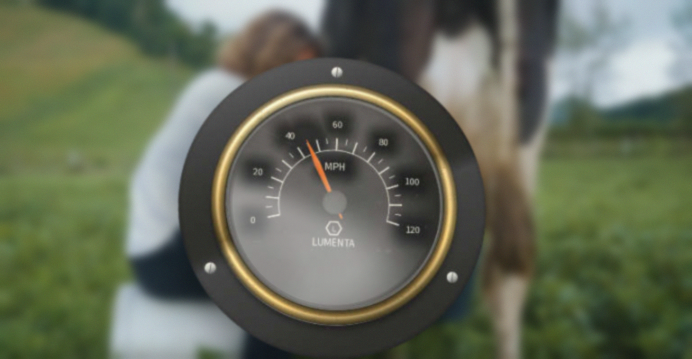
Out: mph 45
